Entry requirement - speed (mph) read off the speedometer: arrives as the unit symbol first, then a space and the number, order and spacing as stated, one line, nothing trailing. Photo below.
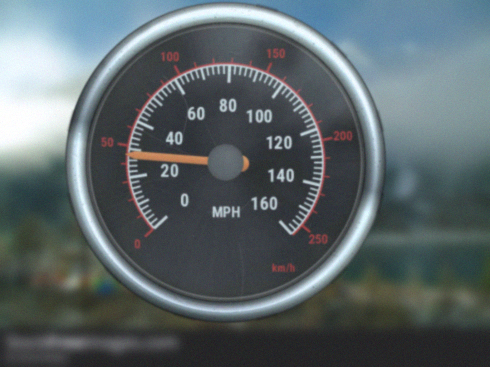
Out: mph 28
